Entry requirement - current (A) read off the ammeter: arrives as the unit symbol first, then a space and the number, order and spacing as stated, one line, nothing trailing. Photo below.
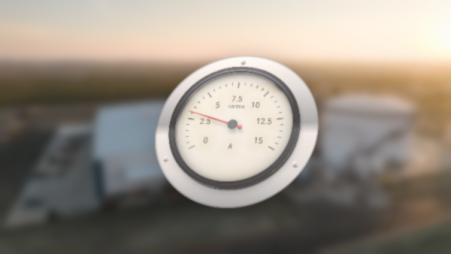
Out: A 3
